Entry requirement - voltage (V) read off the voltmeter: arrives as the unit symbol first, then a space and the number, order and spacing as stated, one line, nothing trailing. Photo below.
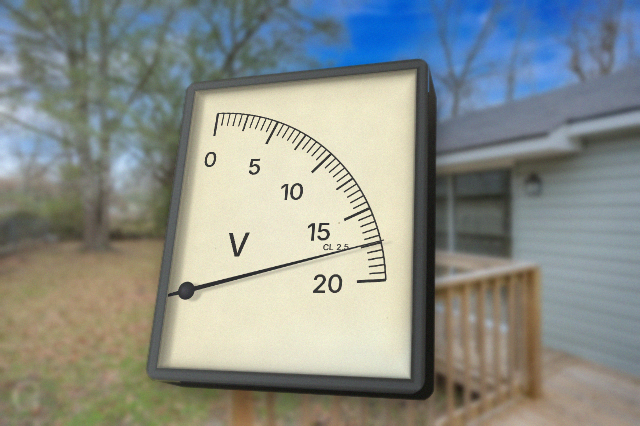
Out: V 17.5
